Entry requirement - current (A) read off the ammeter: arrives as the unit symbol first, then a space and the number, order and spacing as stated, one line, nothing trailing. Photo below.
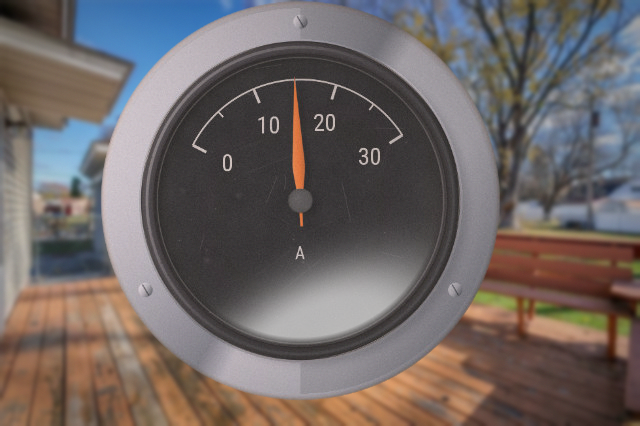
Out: A 15
